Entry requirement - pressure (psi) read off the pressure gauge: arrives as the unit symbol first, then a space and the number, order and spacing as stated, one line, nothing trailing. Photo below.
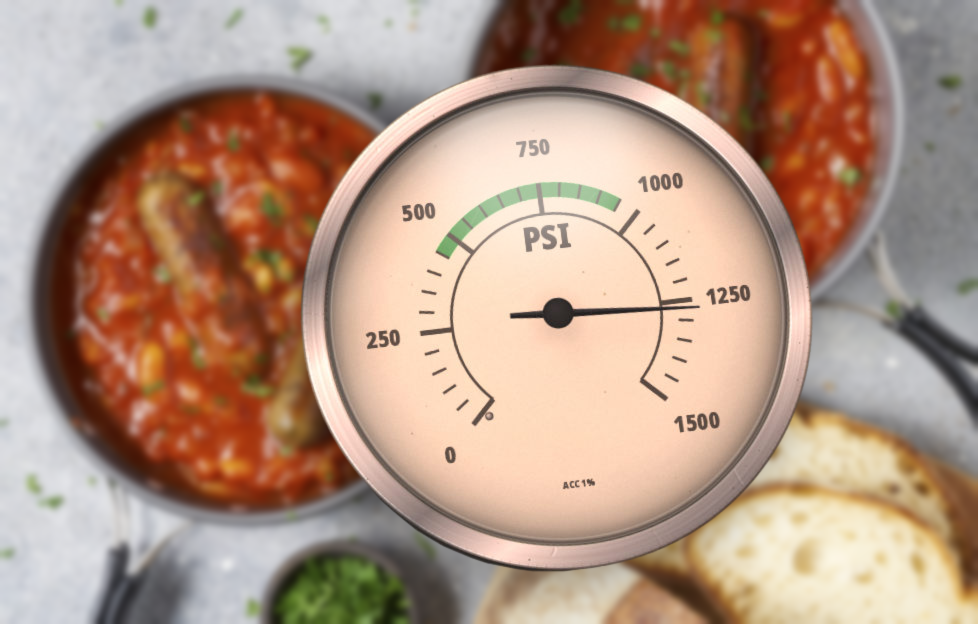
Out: psi 1275
